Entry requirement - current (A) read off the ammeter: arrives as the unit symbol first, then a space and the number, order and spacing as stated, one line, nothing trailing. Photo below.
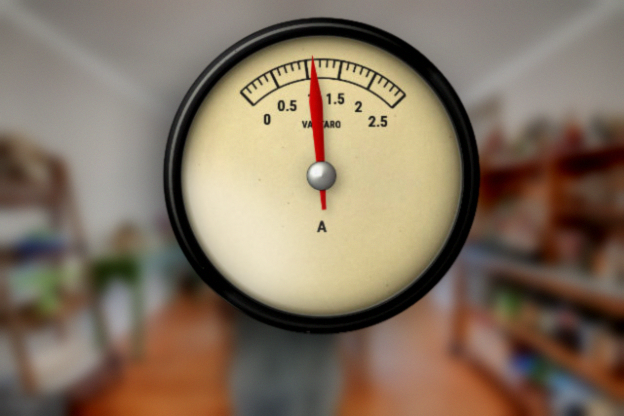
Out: A 1.1
